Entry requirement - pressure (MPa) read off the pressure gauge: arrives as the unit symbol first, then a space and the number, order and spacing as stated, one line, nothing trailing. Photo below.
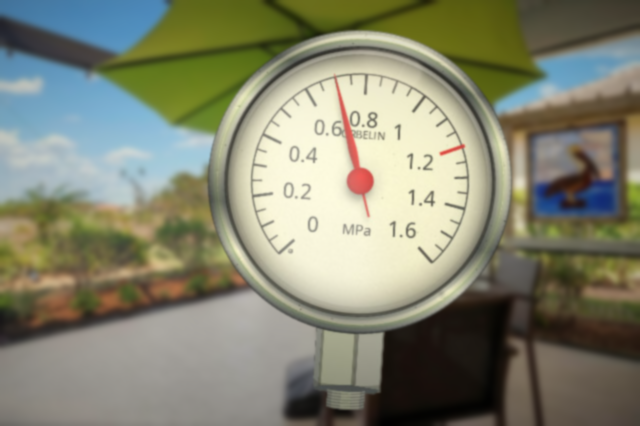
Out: MPa 0.7
